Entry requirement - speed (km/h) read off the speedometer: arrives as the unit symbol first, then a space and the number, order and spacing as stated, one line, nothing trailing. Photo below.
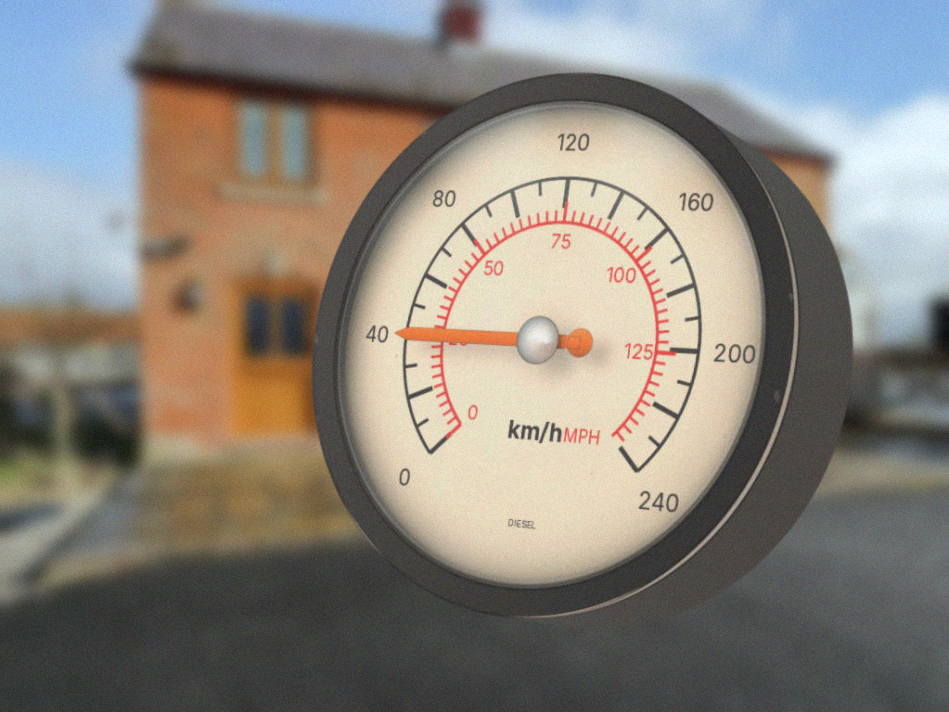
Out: km/h 40
